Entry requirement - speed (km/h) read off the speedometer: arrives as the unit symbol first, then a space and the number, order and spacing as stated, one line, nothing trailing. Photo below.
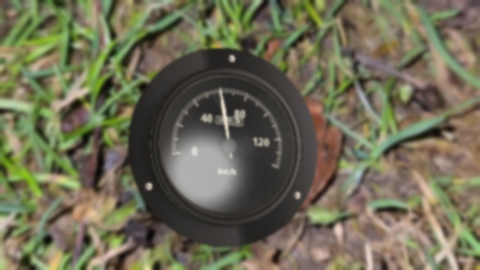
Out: km/h 60
